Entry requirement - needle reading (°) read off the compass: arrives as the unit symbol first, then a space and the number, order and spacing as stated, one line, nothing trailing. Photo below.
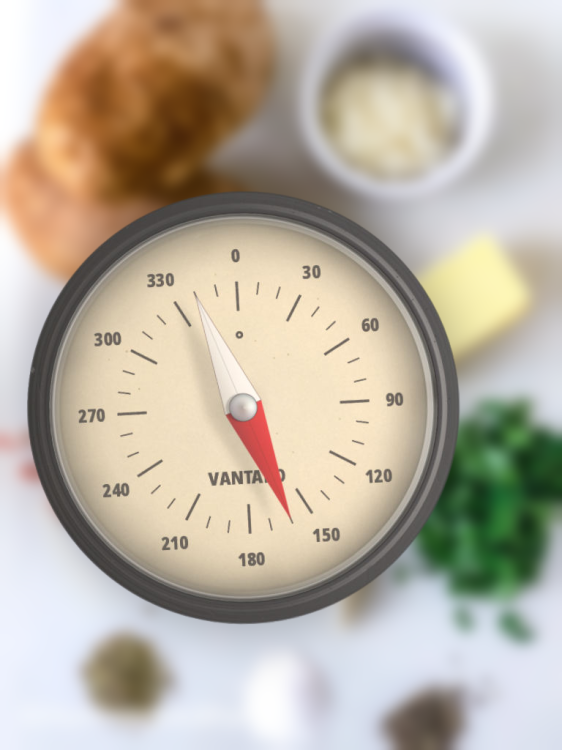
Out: ° 160
